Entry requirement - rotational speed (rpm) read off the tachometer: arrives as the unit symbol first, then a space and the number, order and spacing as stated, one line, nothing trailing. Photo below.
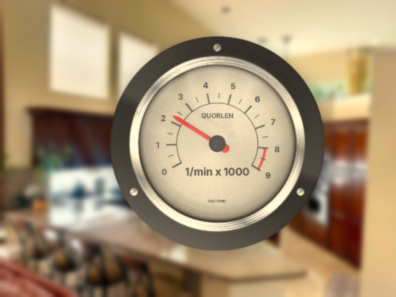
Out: rpm 2250
